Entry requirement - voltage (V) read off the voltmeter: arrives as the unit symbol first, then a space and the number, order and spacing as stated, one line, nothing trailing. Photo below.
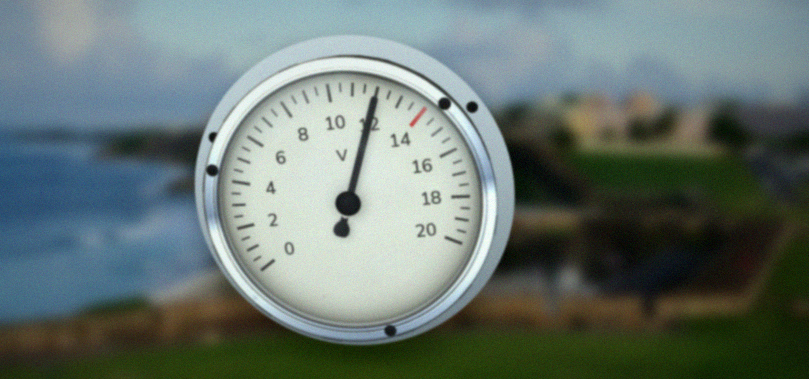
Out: V 12
